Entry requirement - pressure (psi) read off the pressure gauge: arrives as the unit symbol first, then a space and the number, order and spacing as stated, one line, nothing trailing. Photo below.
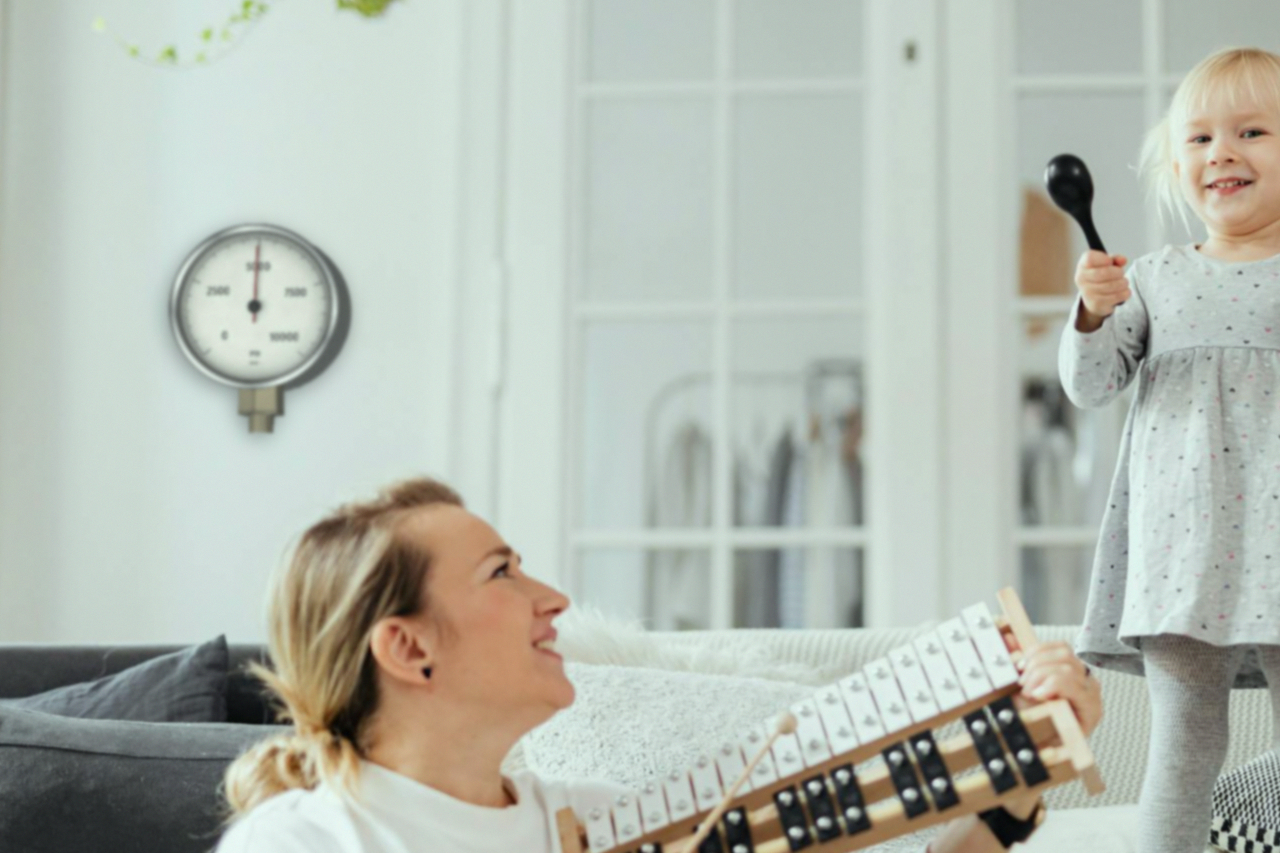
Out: psi 5000
